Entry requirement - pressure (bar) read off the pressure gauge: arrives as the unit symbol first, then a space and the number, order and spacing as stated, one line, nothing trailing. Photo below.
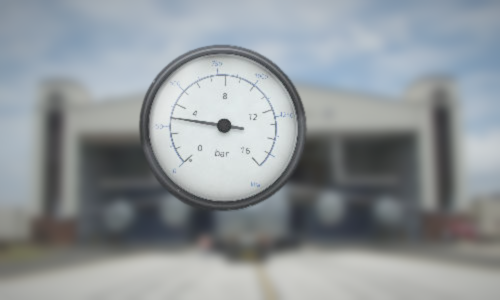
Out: bar 3
